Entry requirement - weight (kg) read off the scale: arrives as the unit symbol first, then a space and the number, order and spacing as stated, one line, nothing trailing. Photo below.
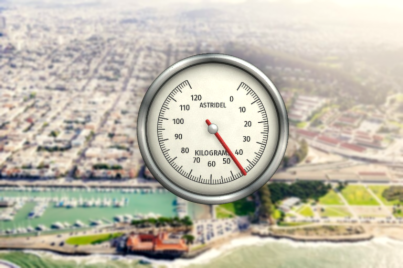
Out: kg 45
